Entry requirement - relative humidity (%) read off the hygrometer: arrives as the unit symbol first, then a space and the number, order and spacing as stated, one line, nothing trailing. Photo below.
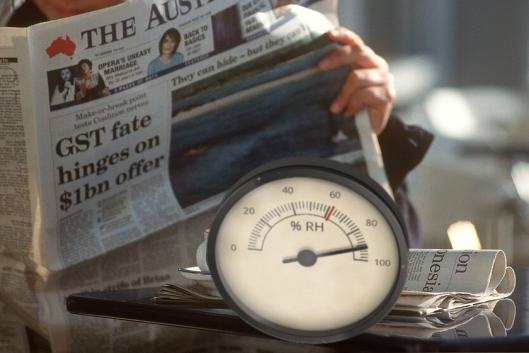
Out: % 90
